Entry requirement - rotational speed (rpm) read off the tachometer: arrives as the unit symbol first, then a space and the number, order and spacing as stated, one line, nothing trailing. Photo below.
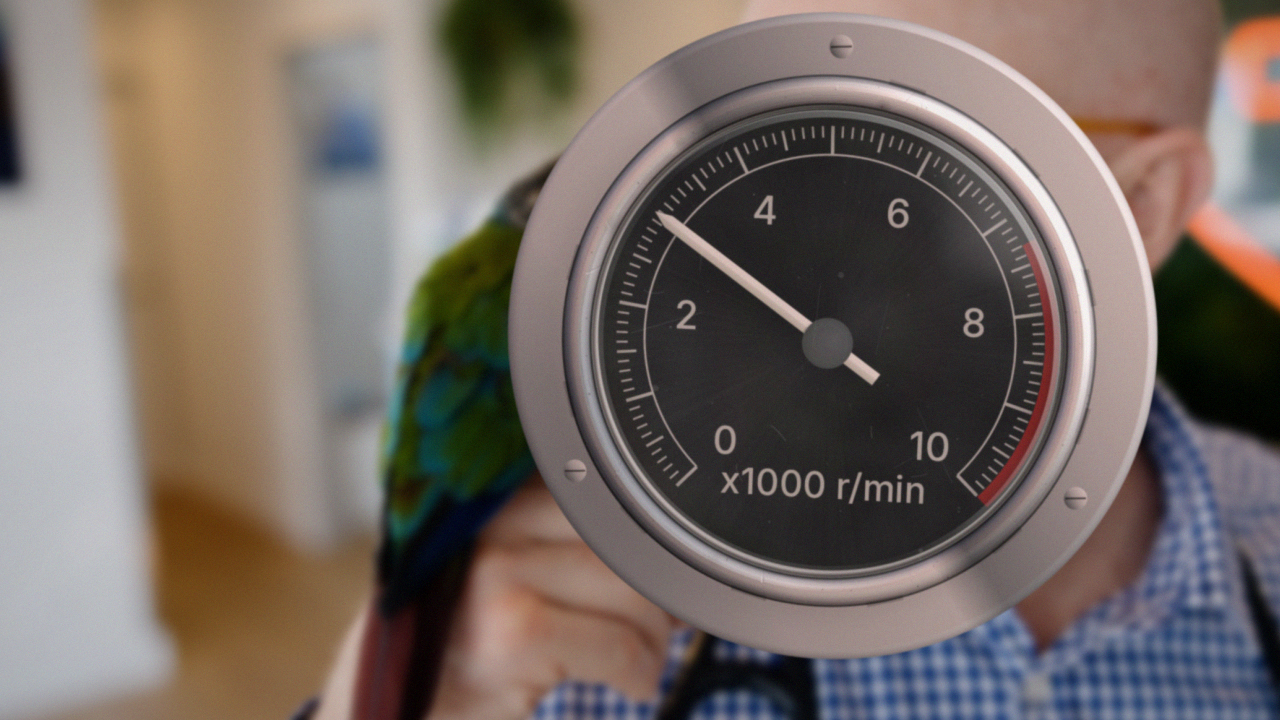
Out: rpm 3000
